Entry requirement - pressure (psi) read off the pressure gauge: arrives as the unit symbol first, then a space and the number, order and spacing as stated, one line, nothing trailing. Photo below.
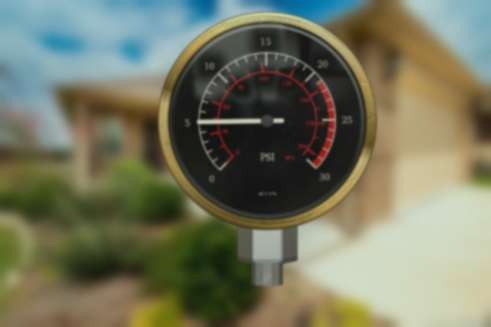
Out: psi 5
